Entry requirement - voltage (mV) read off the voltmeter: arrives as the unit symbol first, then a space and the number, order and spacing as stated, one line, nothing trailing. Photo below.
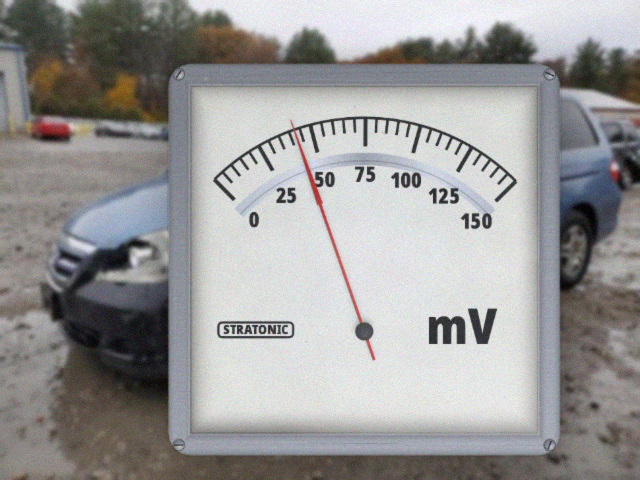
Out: mV 42.5
